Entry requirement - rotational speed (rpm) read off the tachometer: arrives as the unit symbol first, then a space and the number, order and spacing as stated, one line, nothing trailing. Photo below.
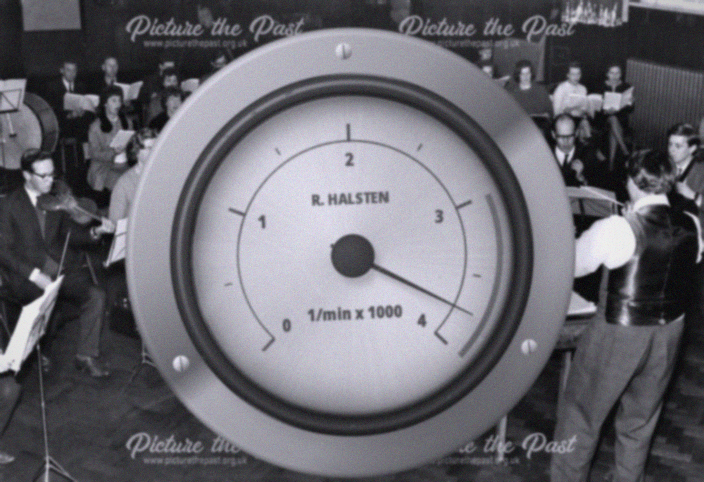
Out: rpm 3750
